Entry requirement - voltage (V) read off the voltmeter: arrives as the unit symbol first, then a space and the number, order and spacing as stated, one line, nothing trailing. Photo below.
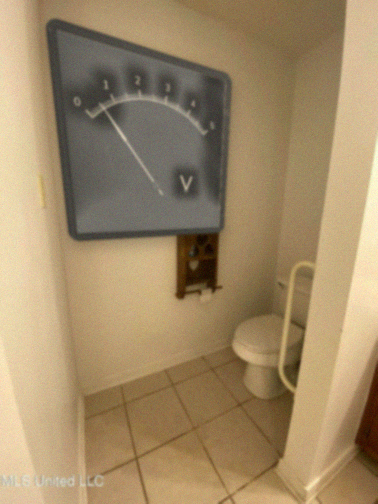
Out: V 0.5
